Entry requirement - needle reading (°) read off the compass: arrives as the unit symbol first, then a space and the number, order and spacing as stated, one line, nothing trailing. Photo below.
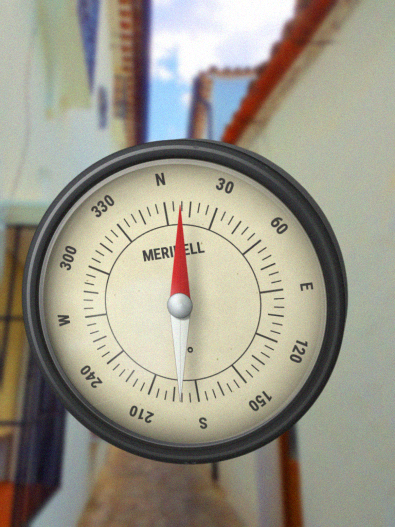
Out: ° 10
